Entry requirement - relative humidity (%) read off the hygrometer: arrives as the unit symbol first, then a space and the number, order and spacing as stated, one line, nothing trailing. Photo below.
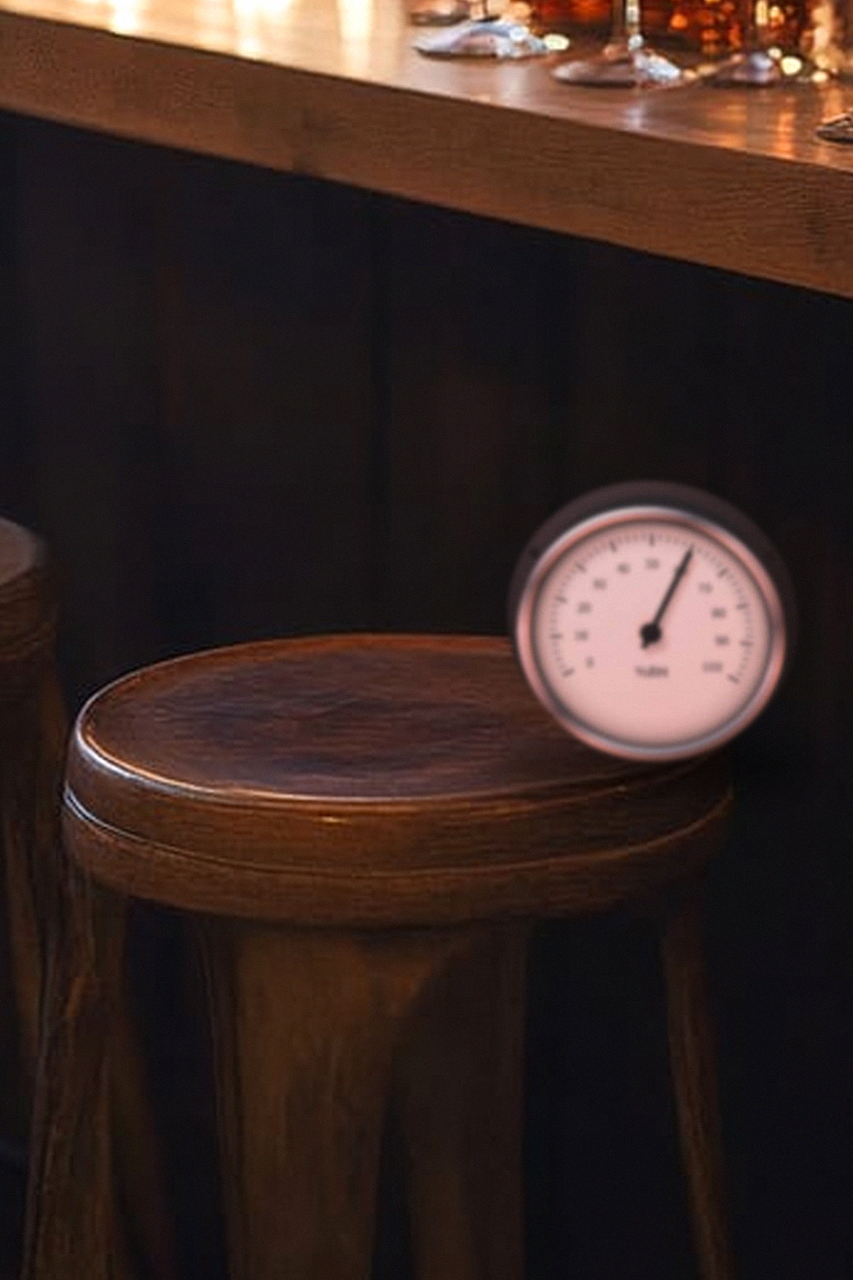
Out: % 60
